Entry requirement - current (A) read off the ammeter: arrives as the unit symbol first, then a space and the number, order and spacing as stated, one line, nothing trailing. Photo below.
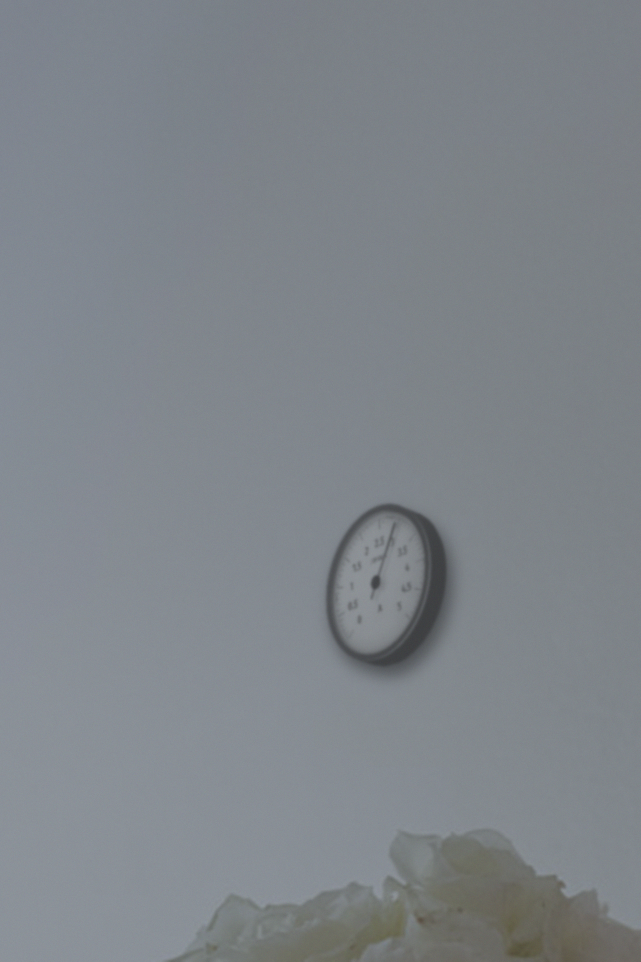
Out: A 3
